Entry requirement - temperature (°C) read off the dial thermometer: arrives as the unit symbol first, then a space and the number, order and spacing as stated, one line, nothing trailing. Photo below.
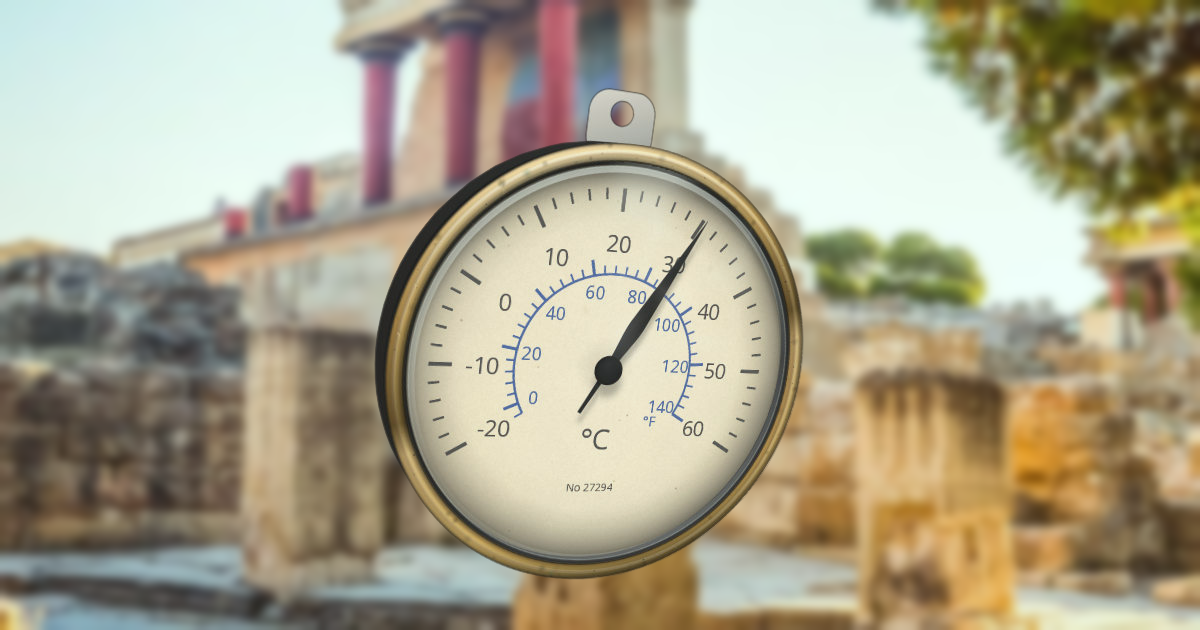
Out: °C 30
